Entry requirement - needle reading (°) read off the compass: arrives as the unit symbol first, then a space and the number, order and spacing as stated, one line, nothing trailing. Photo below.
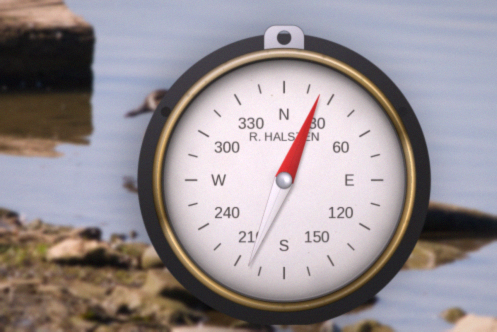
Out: ° 22.5
